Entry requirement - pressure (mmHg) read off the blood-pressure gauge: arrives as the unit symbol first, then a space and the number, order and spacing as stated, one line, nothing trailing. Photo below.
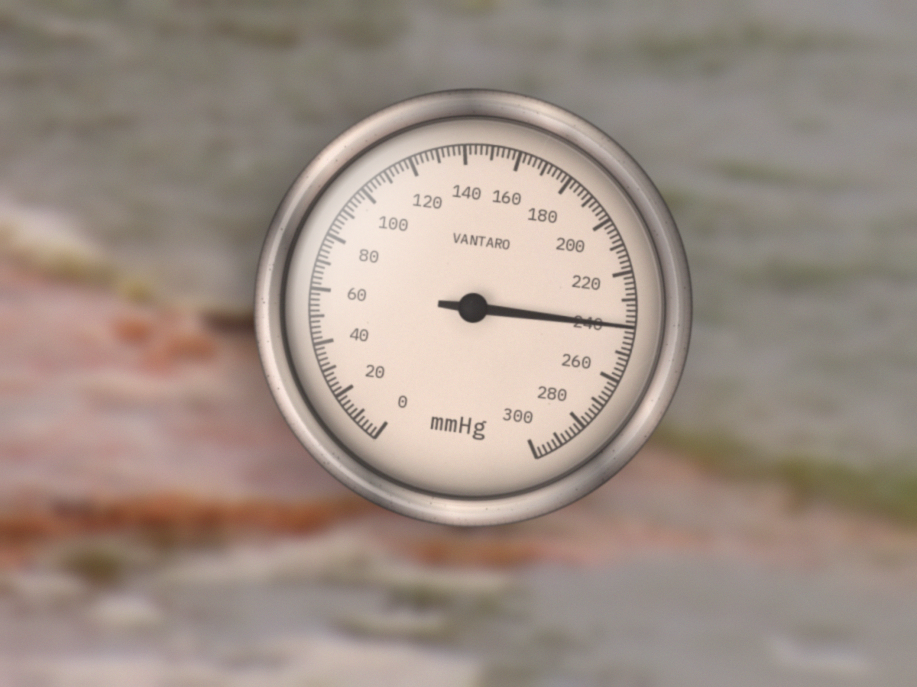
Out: mmHg 240
